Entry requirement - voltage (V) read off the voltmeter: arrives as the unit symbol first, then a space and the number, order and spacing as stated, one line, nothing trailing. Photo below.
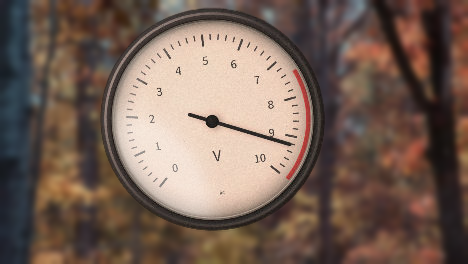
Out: V 9.2
